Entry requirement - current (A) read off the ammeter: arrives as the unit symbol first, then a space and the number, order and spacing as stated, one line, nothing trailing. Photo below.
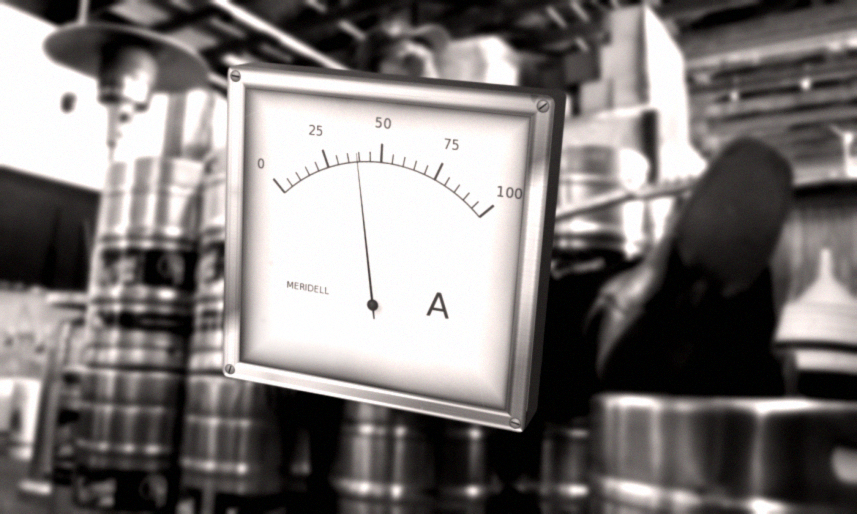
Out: A 40
